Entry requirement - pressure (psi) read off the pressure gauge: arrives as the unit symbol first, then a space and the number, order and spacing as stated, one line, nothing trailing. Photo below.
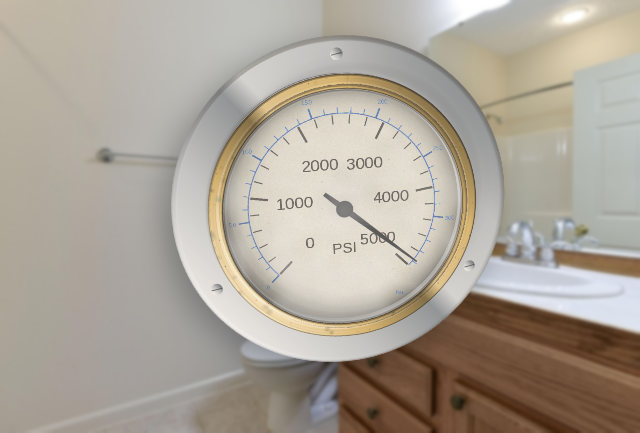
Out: psi 4900
